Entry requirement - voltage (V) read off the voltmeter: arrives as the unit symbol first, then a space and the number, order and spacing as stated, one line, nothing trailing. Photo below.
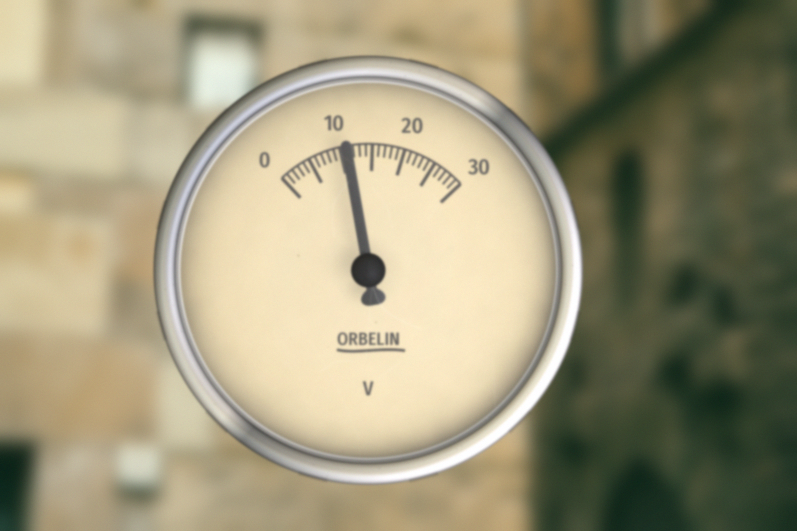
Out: V 11
